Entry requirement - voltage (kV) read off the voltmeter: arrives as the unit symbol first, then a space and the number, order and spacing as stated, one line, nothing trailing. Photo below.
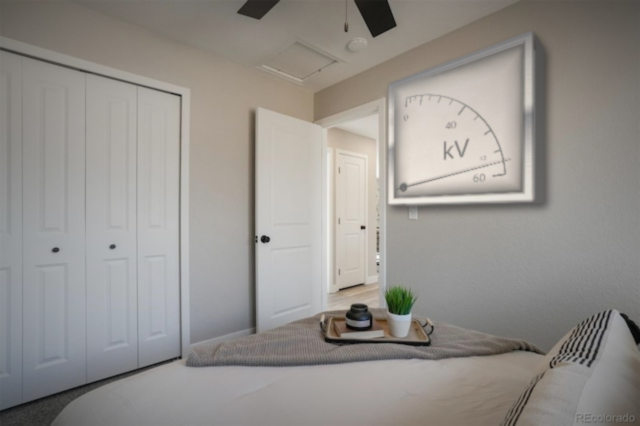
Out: kV 57.5
